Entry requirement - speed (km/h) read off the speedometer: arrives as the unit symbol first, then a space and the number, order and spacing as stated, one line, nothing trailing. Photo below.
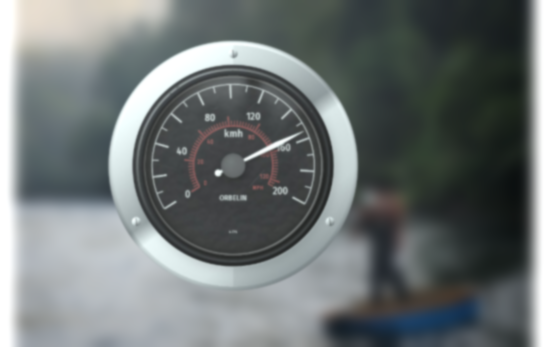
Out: km/h 155
